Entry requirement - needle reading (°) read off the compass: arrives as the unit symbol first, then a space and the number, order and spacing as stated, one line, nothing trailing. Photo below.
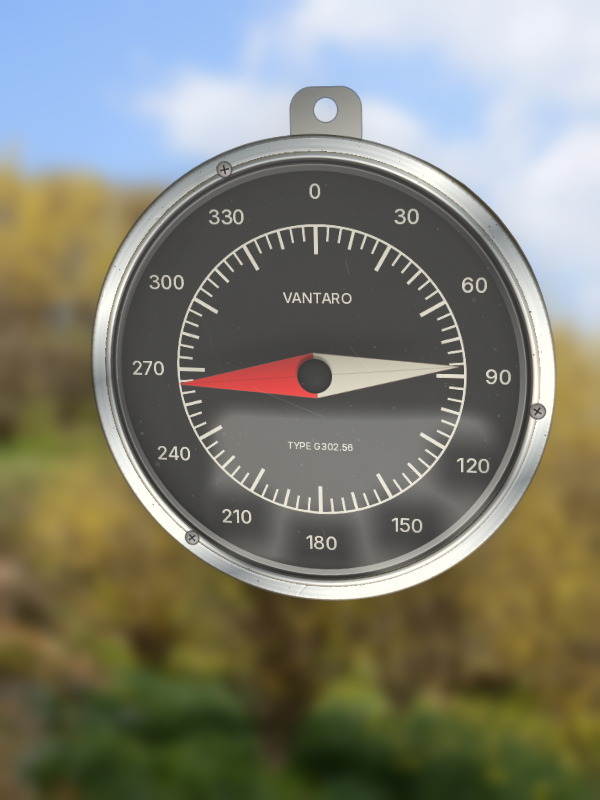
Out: ° 265
